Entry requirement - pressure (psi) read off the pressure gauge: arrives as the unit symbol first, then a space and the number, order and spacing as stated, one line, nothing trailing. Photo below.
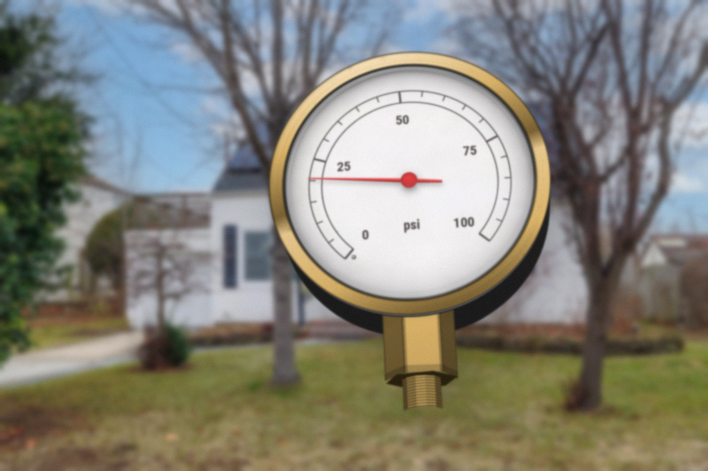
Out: psi 20
